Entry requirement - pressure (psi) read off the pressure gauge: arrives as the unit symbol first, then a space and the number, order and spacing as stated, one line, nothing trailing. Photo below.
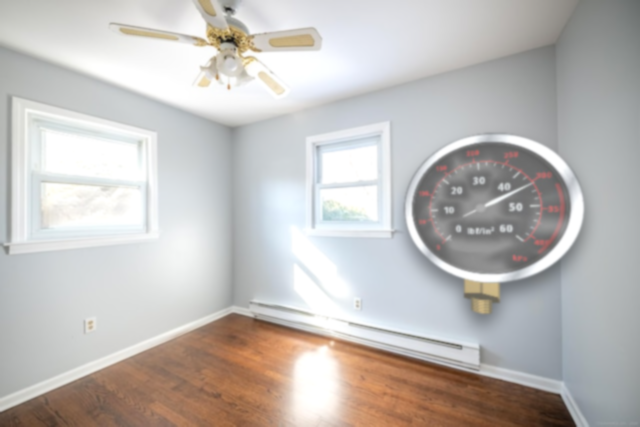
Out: psi 44
